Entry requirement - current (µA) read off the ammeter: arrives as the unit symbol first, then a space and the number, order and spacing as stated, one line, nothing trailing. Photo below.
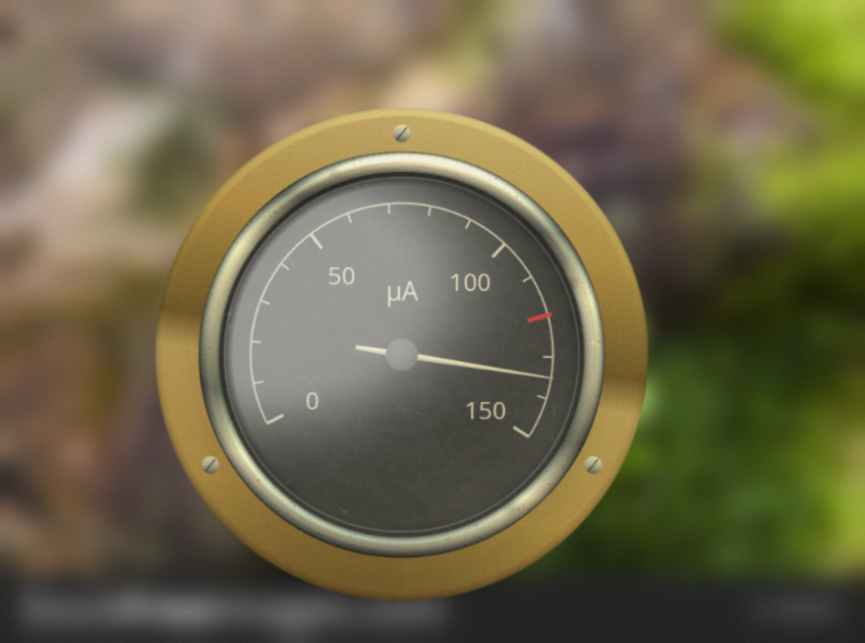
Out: µA 135
